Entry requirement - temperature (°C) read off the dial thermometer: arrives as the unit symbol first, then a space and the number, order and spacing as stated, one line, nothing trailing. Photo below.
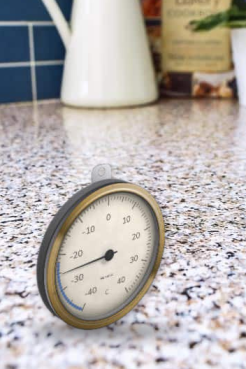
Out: °C -25
